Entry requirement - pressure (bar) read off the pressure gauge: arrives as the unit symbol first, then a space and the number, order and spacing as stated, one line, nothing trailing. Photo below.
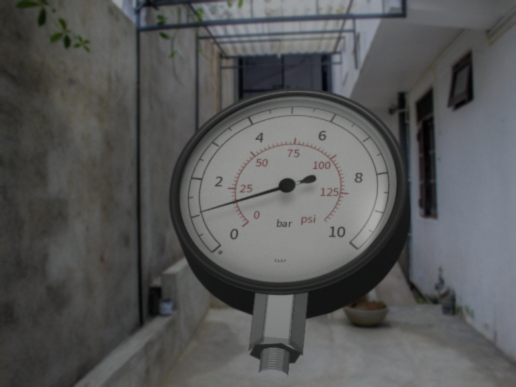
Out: bar 1
